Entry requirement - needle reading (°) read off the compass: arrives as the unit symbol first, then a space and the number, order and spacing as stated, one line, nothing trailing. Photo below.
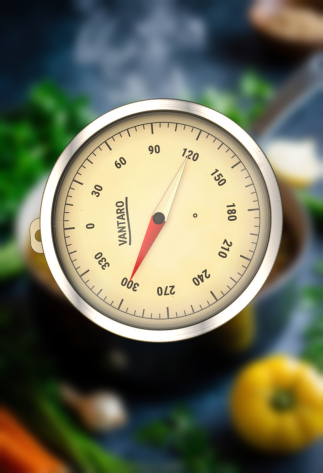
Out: ° 300
